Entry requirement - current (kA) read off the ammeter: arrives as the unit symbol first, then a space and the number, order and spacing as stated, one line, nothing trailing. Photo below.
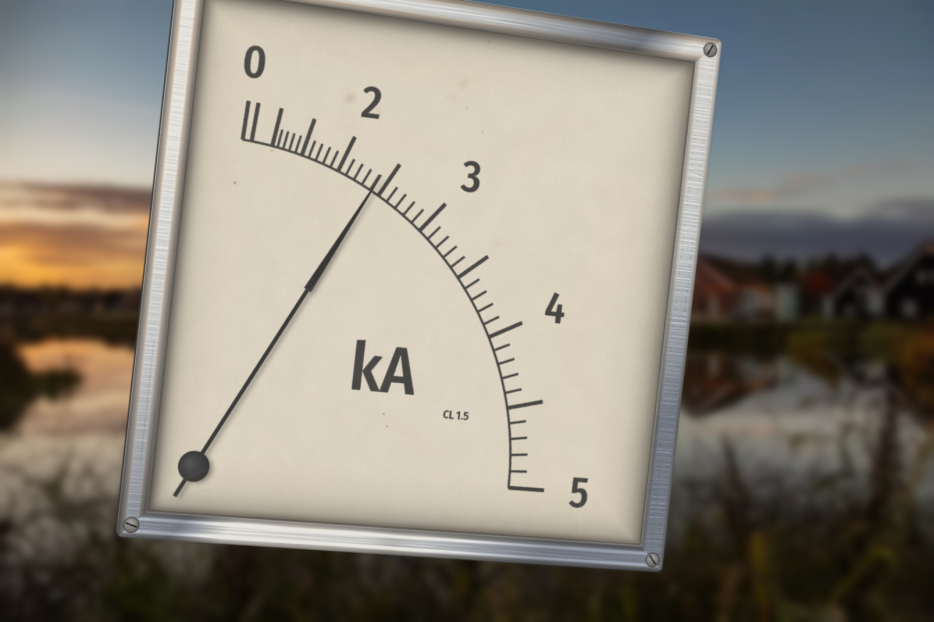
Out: kA 2.4
